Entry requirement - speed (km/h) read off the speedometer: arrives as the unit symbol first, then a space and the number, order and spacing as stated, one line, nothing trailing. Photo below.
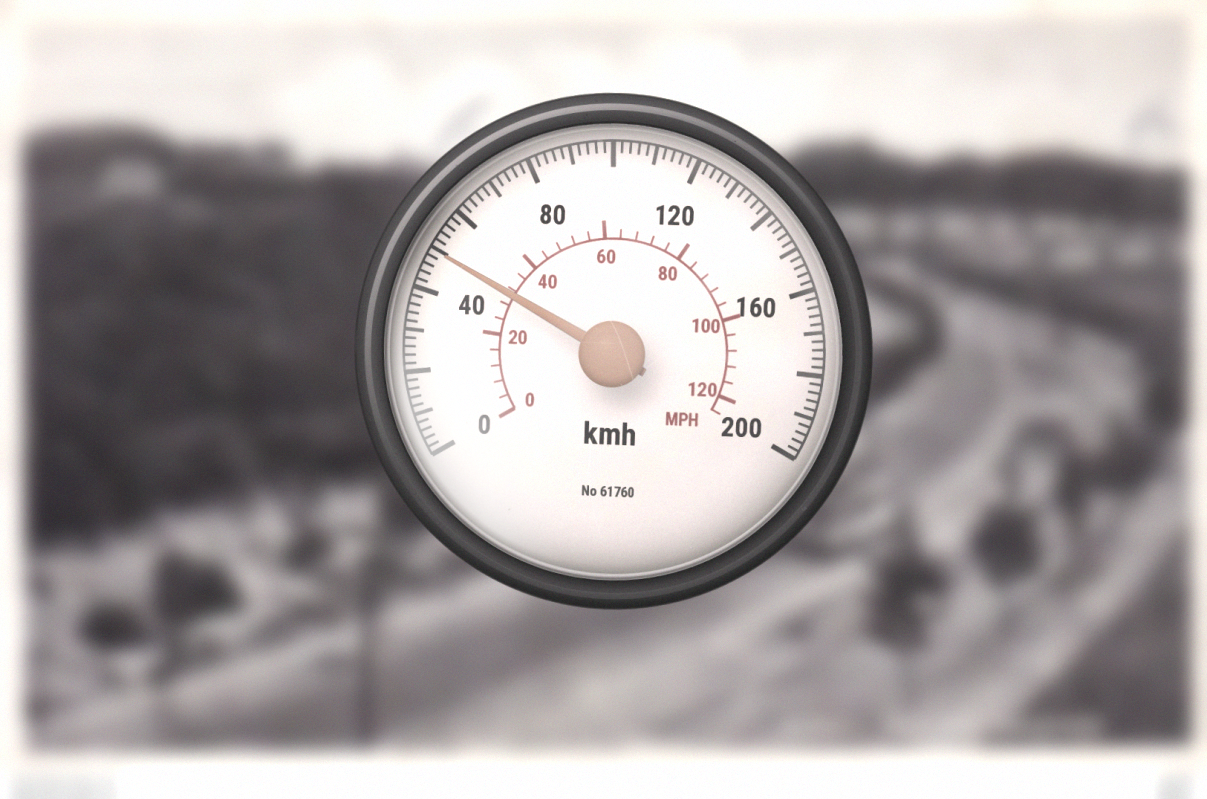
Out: km/h 50
